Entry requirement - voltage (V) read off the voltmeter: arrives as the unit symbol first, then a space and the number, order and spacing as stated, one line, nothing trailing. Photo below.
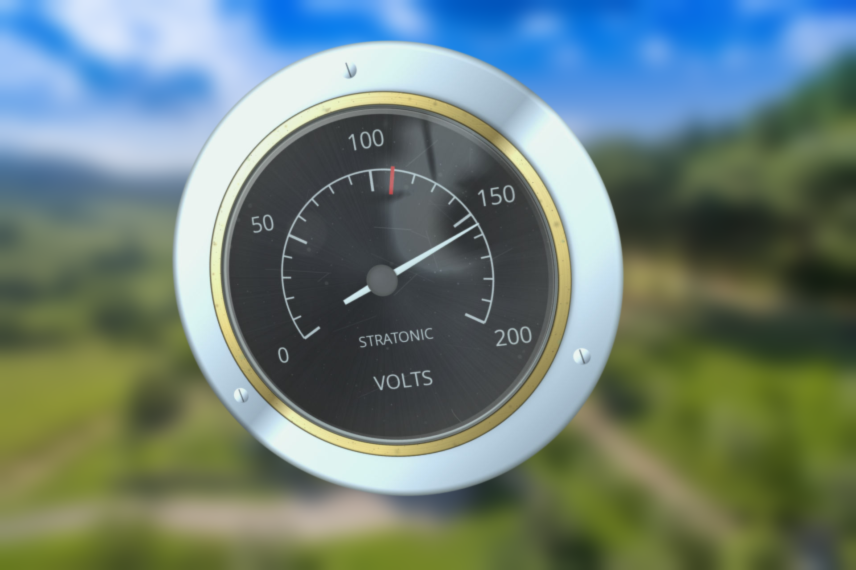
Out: V 155
